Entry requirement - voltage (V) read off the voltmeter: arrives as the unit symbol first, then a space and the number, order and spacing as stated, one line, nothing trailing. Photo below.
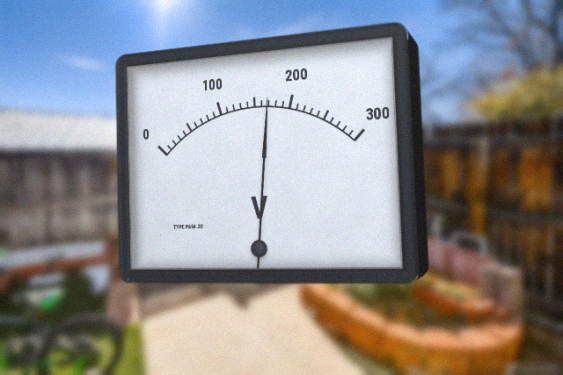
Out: V 170
